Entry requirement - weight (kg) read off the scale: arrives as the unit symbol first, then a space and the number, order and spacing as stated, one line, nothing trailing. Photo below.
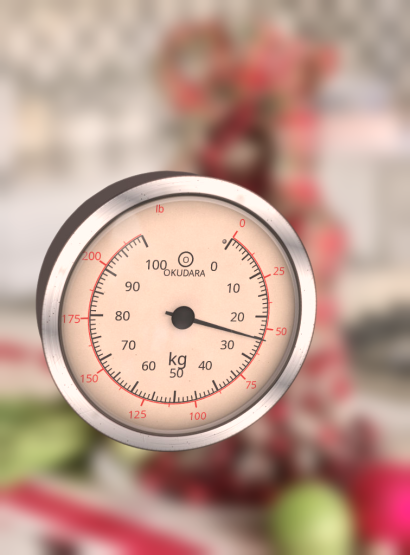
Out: kg 25
